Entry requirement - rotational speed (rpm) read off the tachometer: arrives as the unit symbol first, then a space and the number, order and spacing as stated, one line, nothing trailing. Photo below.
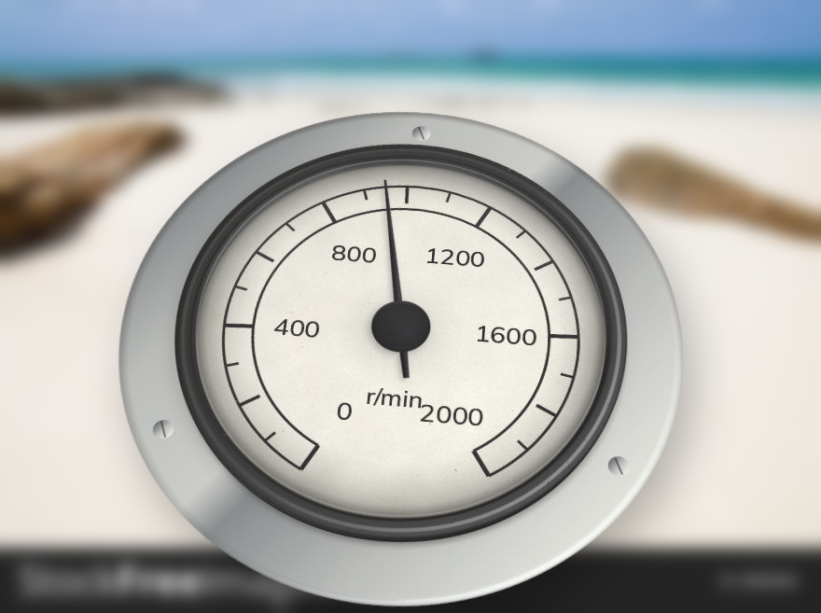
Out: rpm 950
